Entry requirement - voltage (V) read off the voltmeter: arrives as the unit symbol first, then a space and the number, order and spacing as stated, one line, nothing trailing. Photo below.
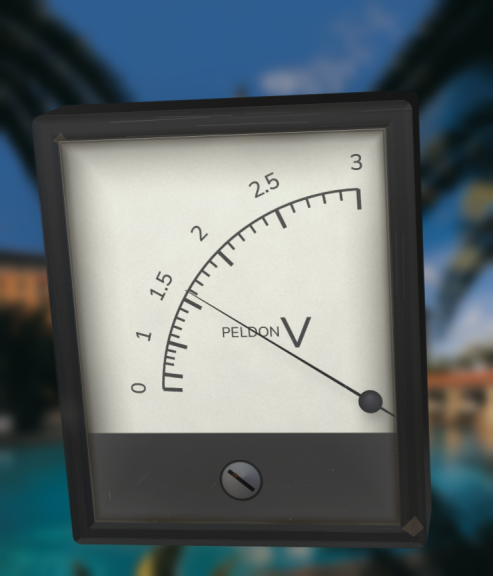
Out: V 1.6
